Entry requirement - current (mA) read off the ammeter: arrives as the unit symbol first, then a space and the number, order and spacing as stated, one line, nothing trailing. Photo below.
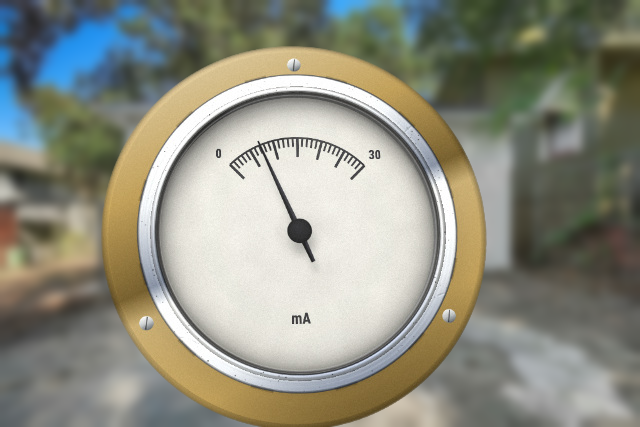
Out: mA 7
